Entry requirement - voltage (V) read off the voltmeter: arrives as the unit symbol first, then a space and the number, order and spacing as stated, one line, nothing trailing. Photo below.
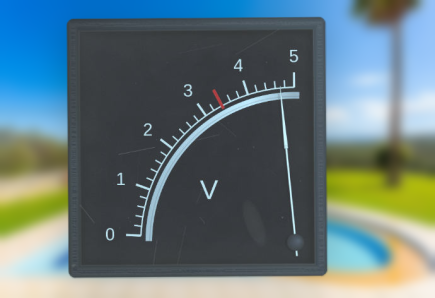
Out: V 4.7
